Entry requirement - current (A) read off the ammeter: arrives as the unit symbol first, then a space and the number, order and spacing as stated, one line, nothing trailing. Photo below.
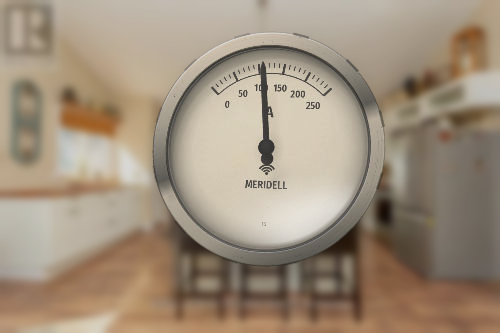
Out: A 110
